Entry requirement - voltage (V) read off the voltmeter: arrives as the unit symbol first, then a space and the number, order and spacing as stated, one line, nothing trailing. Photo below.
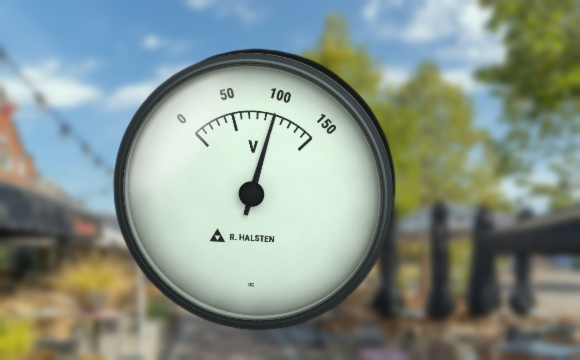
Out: V 100
